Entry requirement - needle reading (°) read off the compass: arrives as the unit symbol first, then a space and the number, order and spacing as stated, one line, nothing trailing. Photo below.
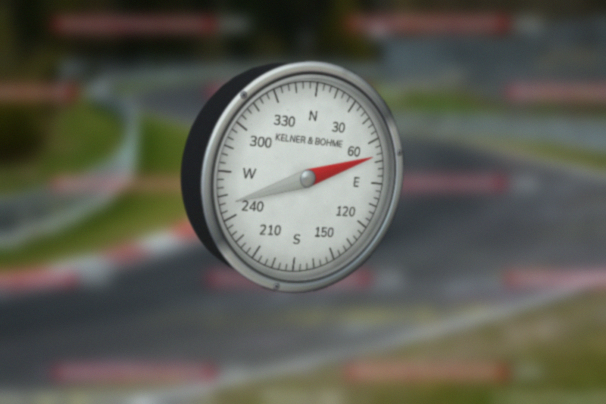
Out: ° 70
